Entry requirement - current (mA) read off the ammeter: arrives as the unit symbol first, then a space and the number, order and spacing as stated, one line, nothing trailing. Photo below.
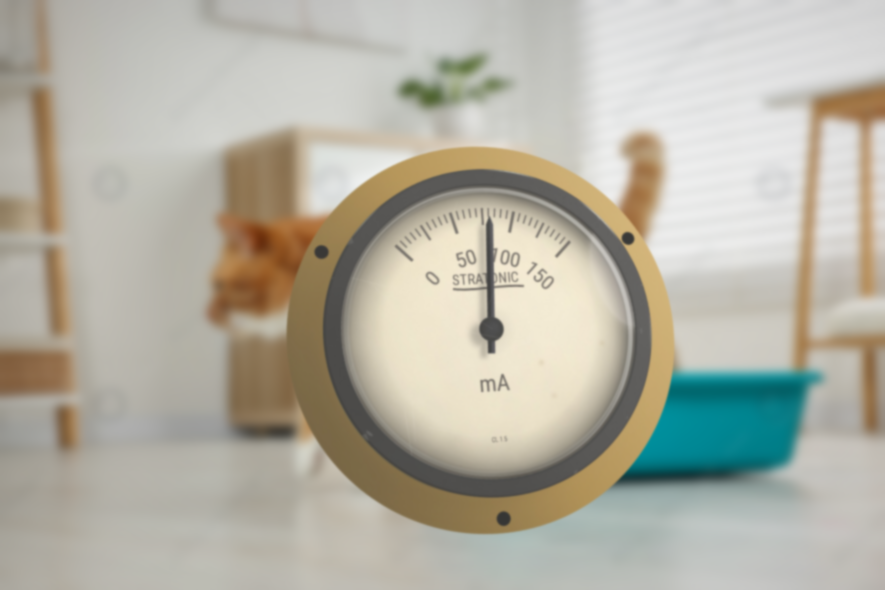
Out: mA 80
